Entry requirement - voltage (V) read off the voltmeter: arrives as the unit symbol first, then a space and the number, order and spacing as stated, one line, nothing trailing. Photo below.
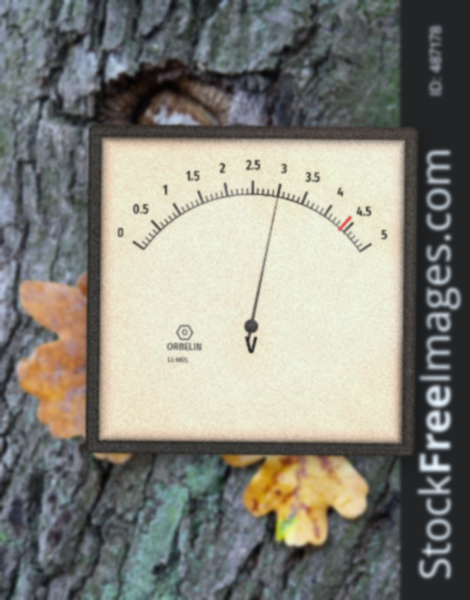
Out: V 3
